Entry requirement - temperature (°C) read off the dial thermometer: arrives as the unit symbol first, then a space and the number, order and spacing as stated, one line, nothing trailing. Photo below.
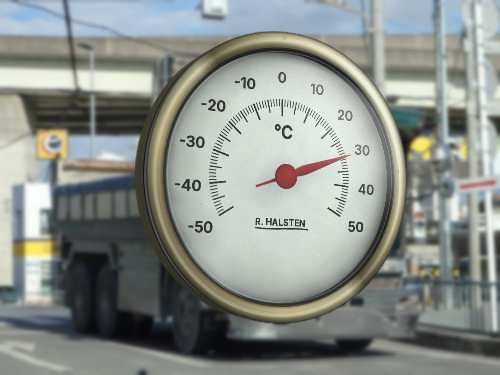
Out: °C 30
